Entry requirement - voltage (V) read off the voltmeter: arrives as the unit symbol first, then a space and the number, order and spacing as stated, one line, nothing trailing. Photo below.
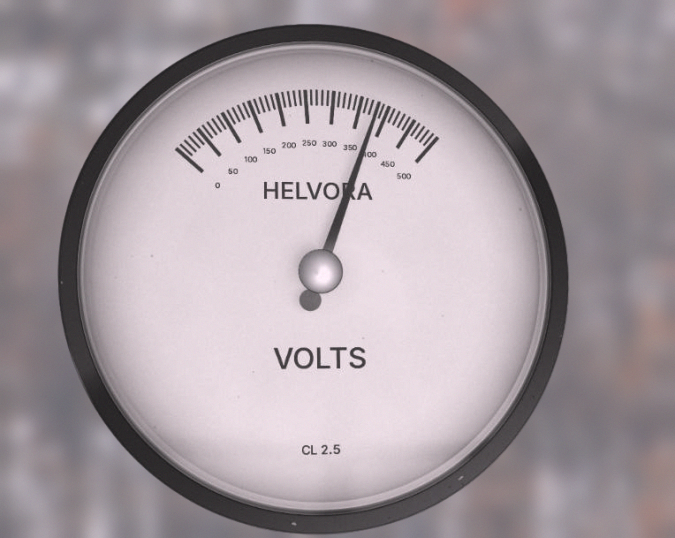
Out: V 380
